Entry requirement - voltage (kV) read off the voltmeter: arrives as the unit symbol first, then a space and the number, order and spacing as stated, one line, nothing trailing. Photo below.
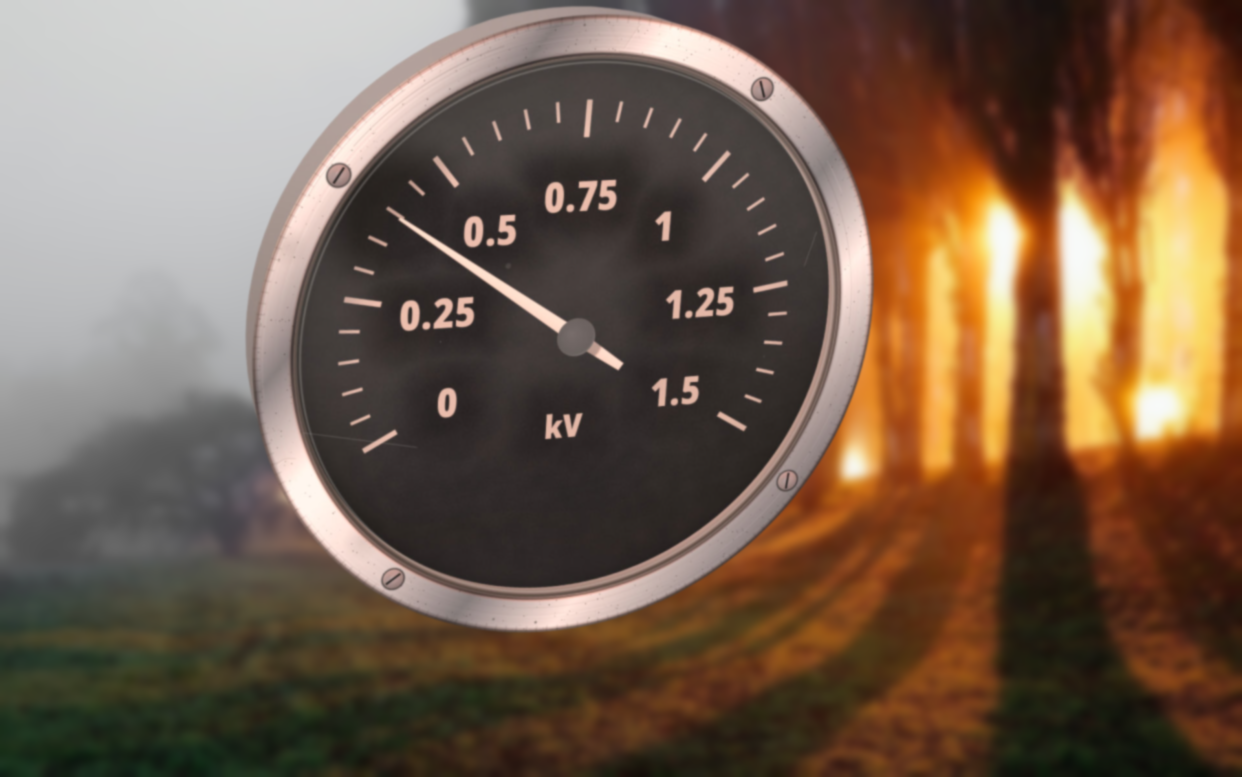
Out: kV 0.4
